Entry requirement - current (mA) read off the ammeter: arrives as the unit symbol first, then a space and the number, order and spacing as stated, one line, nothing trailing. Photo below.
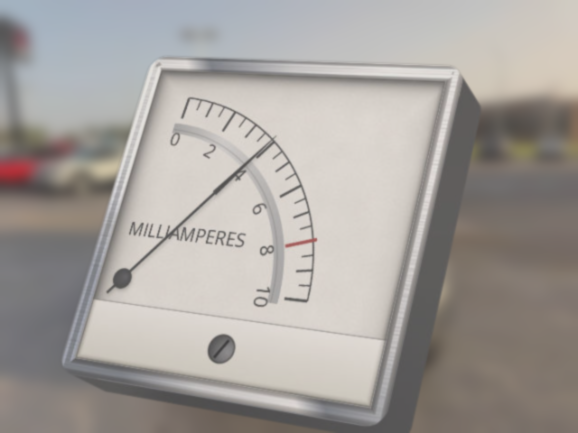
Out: mA 4
